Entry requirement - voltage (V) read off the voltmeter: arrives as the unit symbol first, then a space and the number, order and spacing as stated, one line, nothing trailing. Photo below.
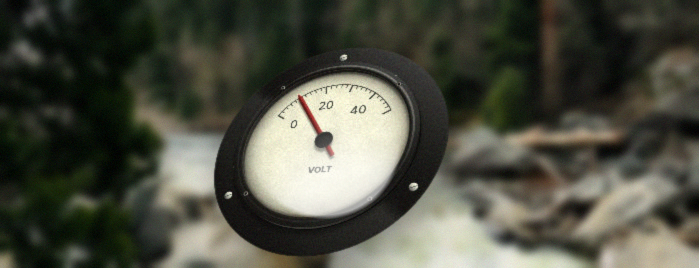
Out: V 10
